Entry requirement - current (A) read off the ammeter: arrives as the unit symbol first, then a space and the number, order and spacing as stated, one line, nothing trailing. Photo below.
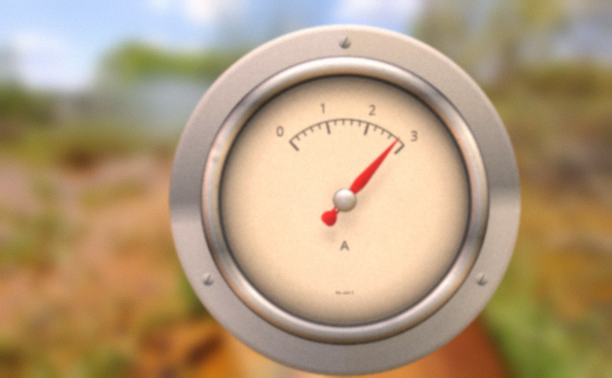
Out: A 2.8
